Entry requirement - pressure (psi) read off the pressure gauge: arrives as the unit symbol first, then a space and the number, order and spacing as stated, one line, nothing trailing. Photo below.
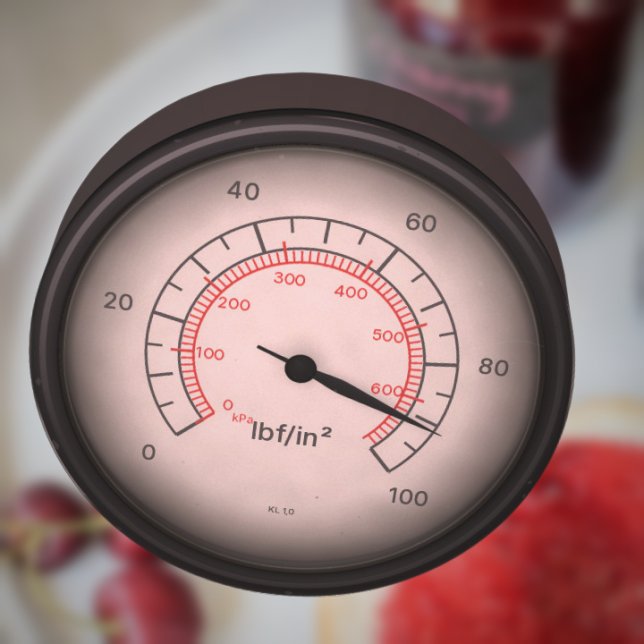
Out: psi 90
